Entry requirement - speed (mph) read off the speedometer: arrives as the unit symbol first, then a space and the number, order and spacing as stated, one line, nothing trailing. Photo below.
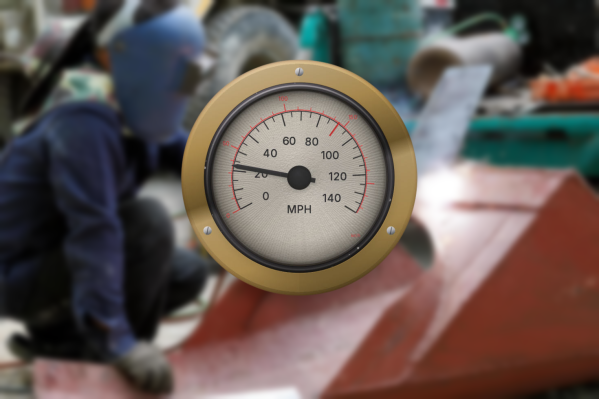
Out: mph 22.5
